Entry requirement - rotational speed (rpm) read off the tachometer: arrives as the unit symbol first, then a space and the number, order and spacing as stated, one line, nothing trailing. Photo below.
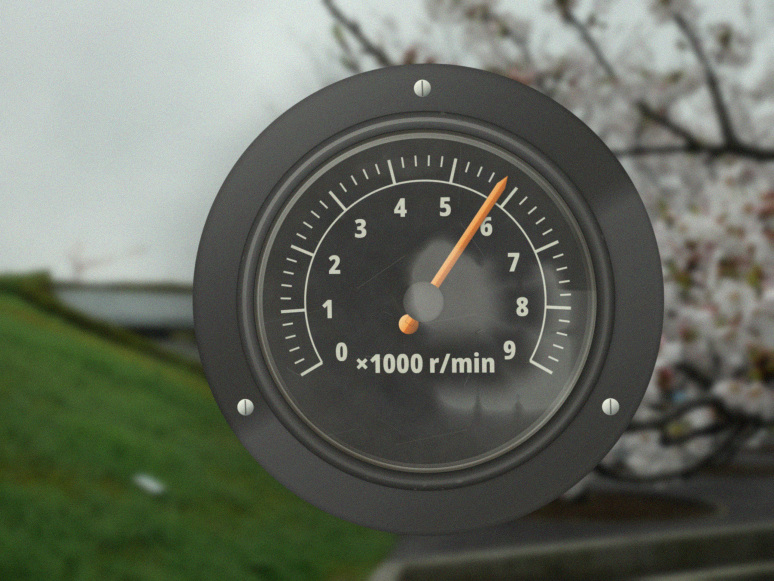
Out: rpm 5800
